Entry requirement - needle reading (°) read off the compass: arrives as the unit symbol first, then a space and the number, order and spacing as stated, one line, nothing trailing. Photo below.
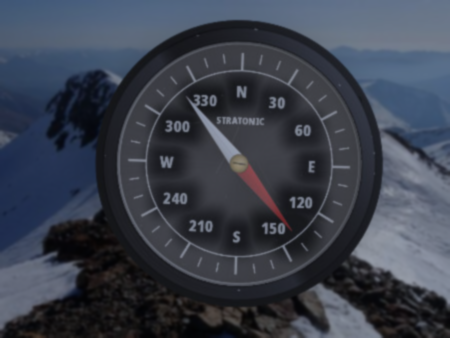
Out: ° 140
